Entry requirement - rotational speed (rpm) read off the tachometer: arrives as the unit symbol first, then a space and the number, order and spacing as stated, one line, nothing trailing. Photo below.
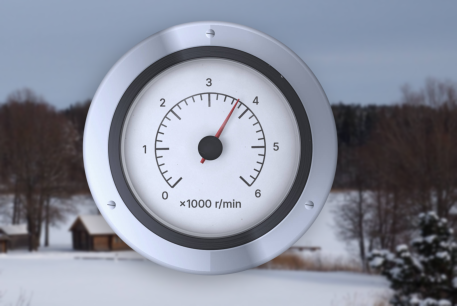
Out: rpm 3700
